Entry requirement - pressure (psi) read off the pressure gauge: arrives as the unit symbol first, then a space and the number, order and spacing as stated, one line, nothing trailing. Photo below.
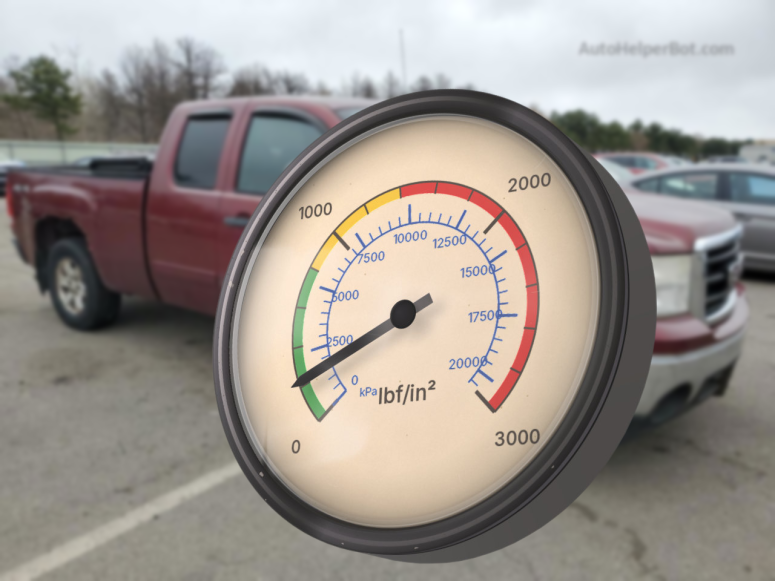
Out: psi 200
